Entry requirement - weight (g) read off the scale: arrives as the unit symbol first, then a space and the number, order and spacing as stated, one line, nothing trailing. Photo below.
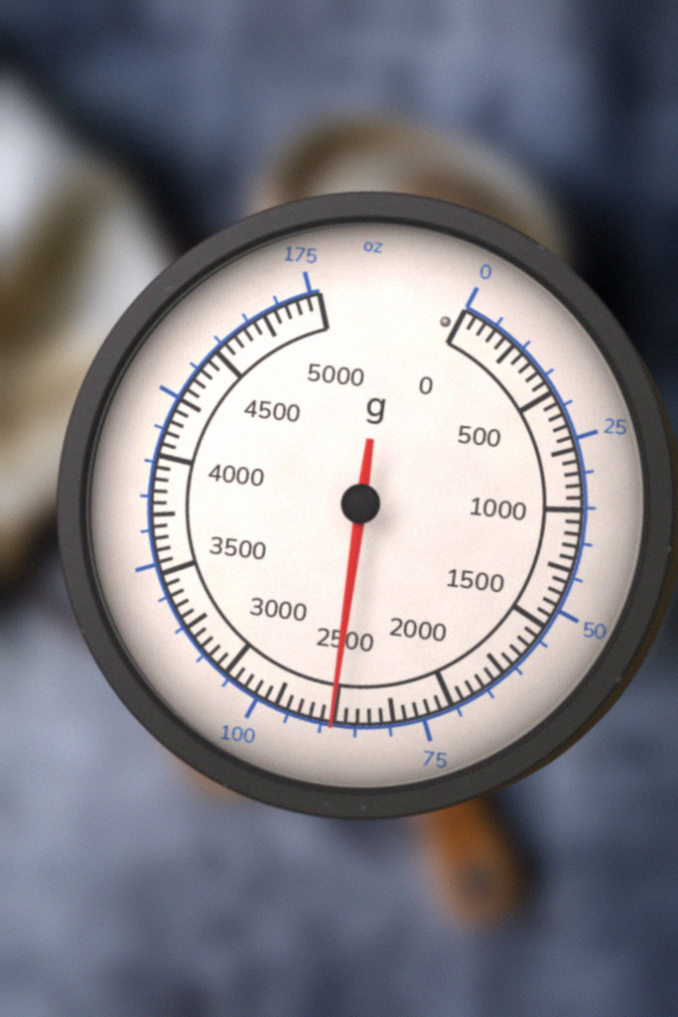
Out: g 2500
